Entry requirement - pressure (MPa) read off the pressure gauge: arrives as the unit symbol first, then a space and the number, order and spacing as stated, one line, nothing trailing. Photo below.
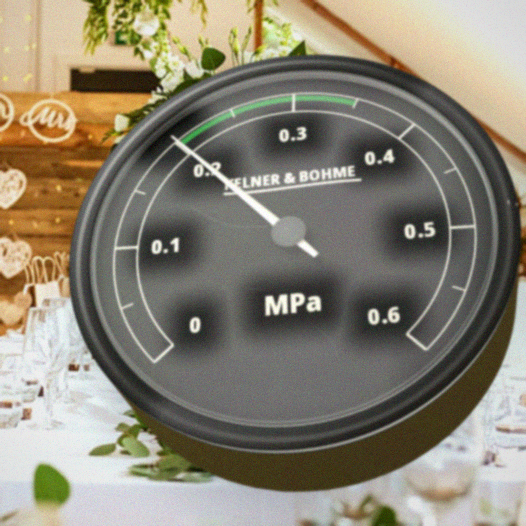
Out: MPa 0.2
